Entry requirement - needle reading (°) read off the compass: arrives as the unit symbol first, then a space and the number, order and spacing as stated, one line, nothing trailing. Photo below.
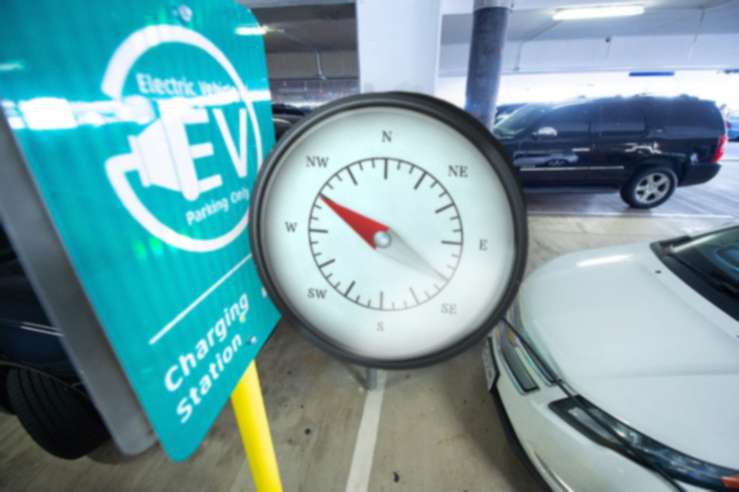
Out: ° 300
